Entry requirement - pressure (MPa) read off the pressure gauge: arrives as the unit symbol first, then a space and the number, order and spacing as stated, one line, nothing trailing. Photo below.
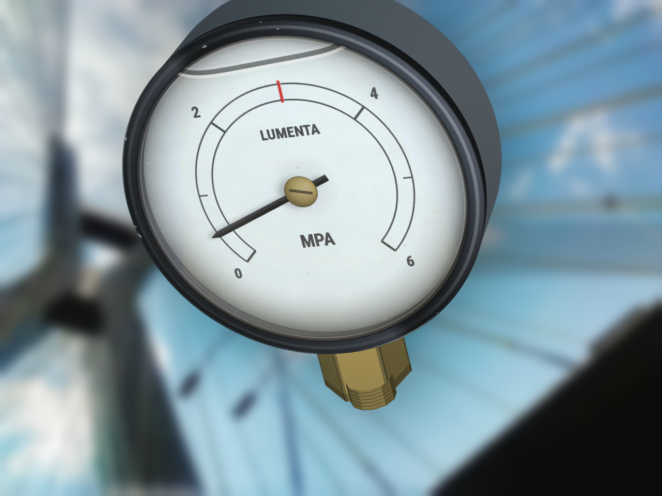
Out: MPa 0.5
